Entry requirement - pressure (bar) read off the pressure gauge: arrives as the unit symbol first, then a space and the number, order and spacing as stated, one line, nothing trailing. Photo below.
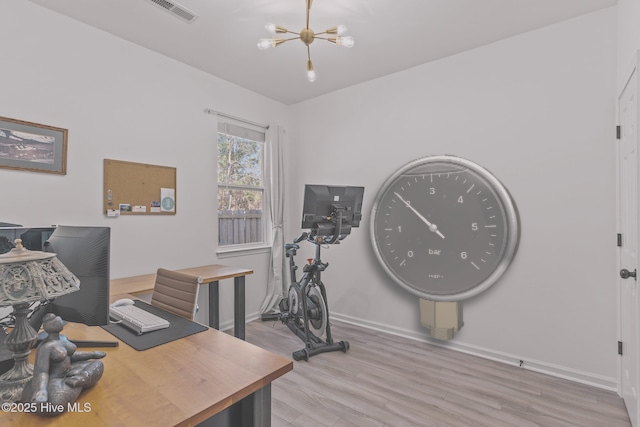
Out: bar 2
